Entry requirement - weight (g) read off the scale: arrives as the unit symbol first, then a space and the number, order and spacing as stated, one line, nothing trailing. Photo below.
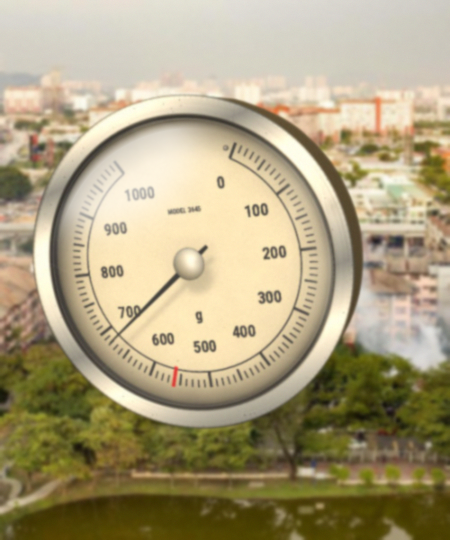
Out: g 680
